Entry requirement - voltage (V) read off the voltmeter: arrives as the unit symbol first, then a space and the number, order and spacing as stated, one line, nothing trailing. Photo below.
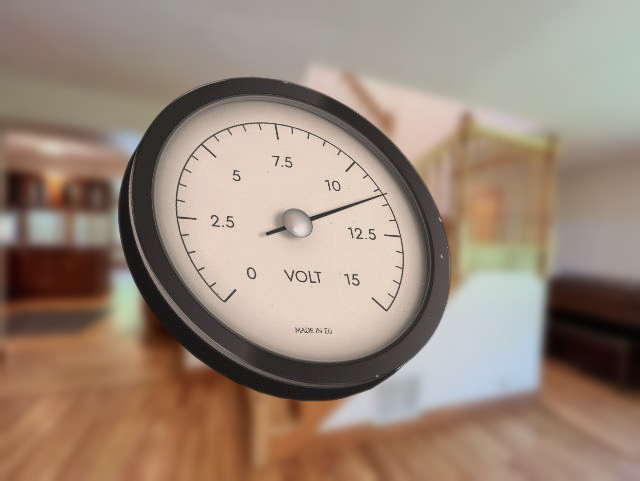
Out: V 11.25
